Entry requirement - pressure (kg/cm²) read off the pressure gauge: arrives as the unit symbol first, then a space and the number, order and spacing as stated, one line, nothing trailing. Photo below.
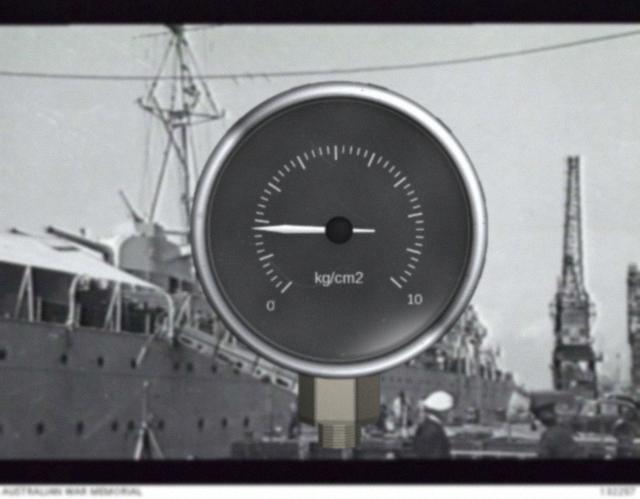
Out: kg/cm² 1.8
